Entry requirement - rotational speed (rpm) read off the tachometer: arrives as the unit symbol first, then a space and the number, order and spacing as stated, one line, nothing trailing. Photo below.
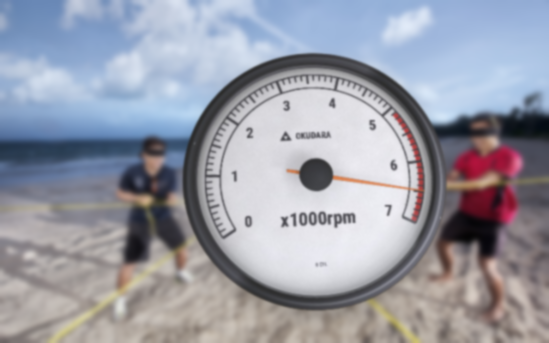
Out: rpm 6500
